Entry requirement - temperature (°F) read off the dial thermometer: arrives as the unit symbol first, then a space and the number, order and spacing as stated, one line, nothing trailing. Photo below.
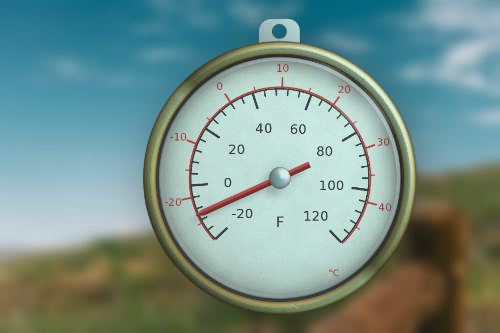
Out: °F -10
